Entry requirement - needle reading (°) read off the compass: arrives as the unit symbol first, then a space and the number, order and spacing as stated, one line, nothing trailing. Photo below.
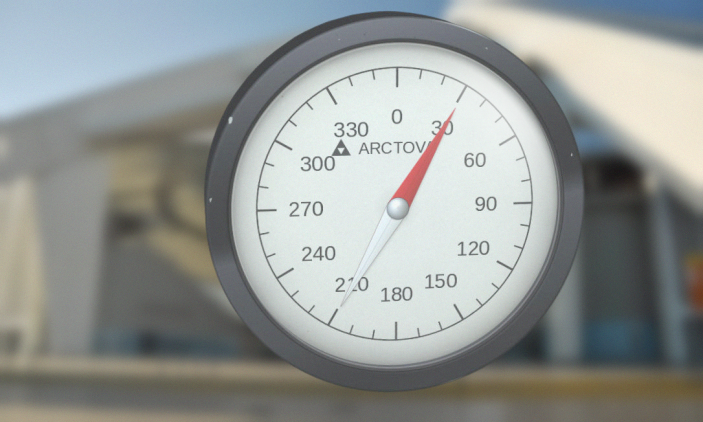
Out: ° 30
